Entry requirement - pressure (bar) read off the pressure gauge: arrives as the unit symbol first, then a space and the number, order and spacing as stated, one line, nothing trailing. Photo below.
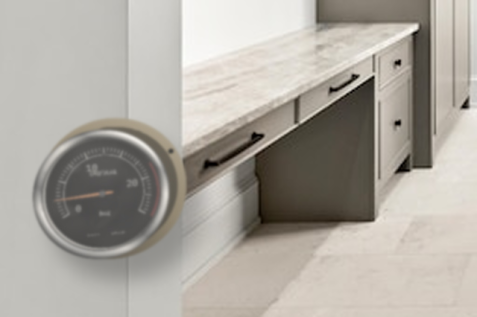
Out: bar 2.5
